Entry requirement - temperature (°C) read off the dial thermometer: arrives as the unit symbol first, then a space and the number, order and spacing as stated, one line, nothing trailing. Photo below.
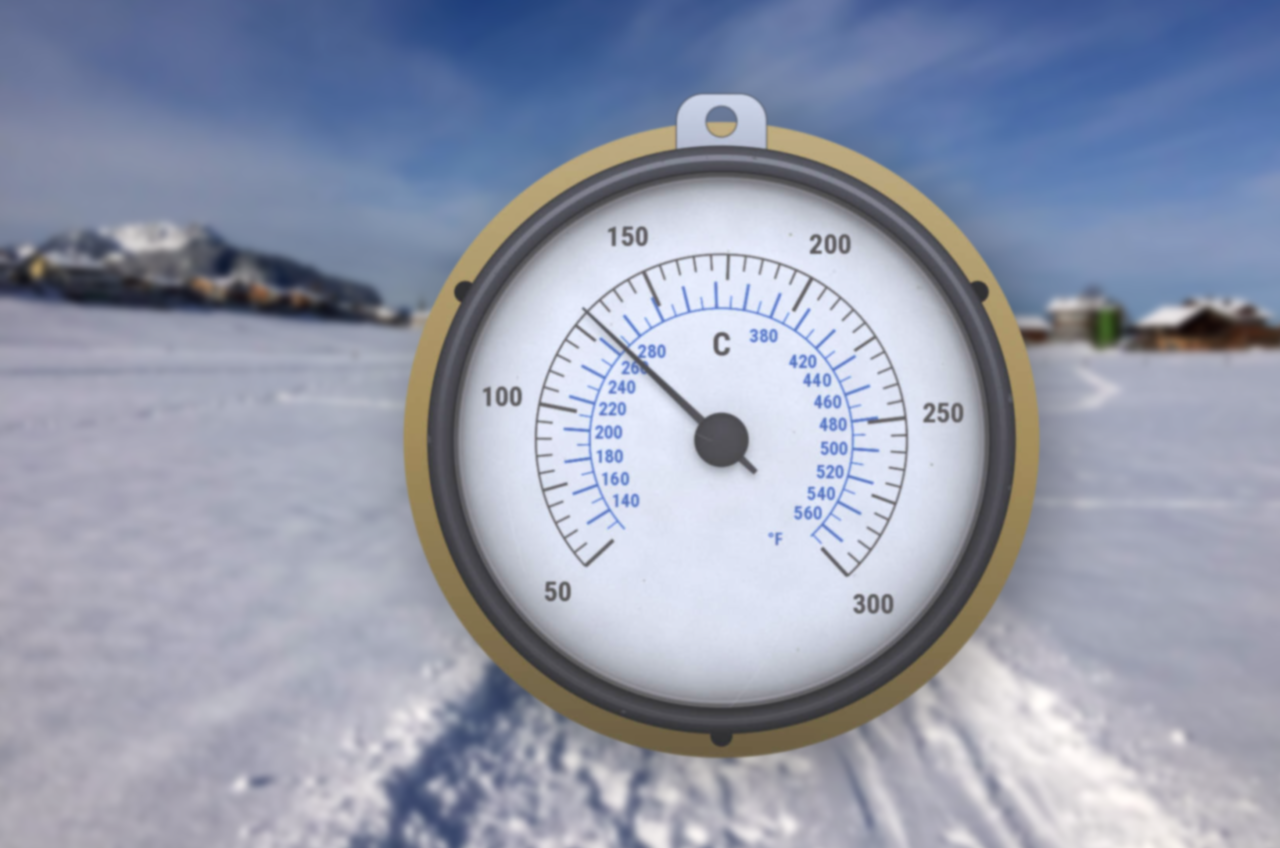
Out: °C 130
